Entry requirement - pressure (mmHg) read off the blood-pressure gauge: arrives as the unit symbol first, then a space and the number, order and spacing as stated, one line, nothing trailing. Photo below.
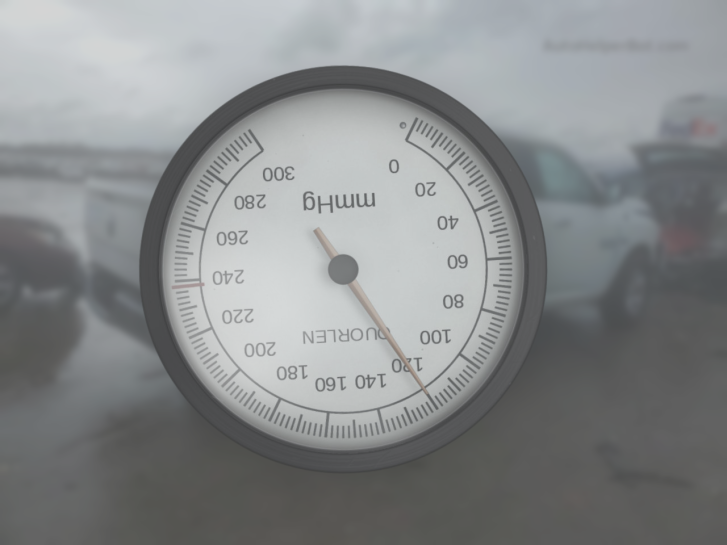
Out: mmHg 120
